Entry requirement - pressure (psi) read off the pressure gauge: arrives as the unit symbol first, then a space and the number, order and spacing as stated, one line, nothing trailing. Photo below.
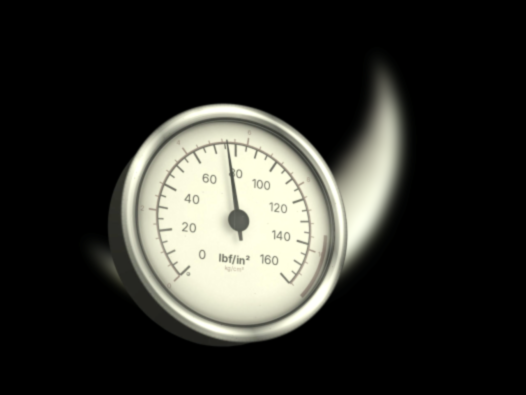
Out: psi 75
